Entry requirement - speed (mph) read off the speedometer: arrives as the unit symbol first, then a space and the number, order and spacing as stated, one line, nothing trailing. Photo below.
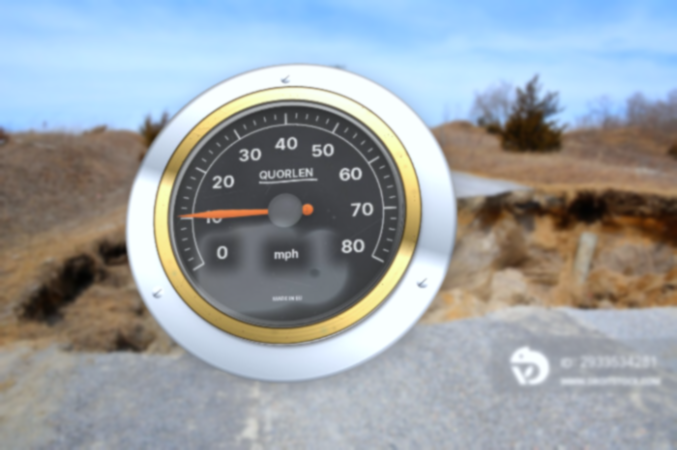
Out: mph 10
